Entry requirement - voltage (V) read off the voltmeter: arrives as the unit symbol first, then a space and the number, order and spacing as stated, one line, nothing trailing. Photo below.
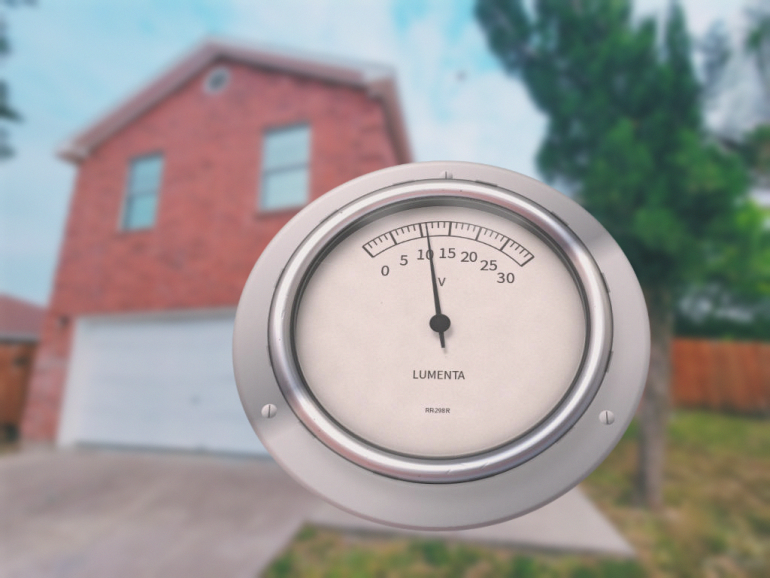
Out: V 11
